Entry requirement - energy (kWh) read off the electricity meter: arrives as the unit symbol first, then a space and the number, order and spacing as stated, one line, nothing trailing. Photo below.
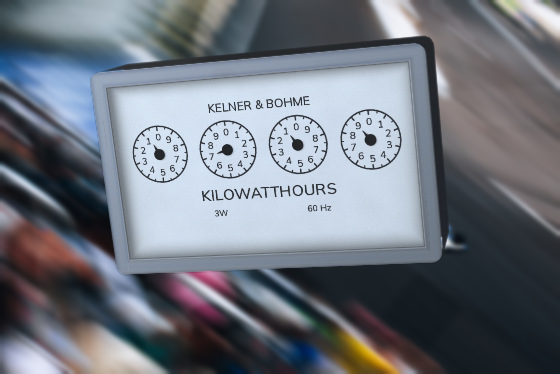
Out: kWh 709
